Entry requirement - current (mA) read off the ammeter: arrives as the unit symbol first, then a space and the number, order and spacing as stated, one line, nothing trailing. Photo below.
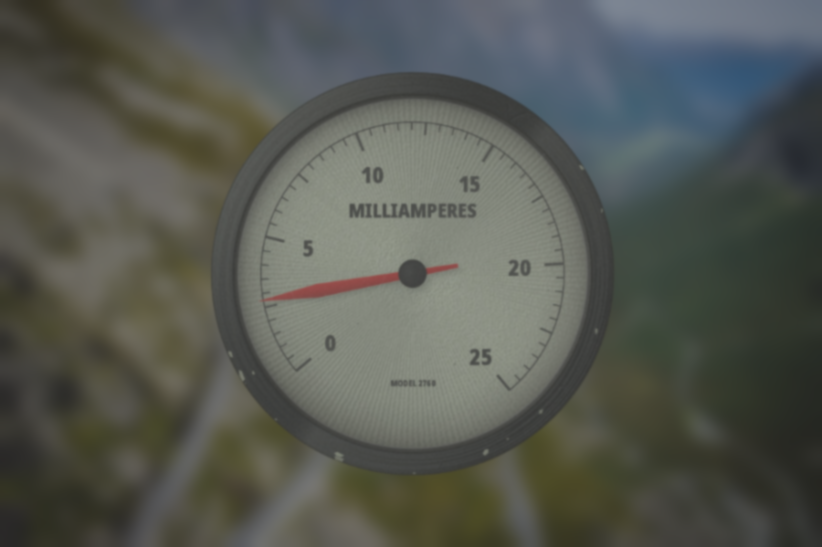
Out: mA 2.75
